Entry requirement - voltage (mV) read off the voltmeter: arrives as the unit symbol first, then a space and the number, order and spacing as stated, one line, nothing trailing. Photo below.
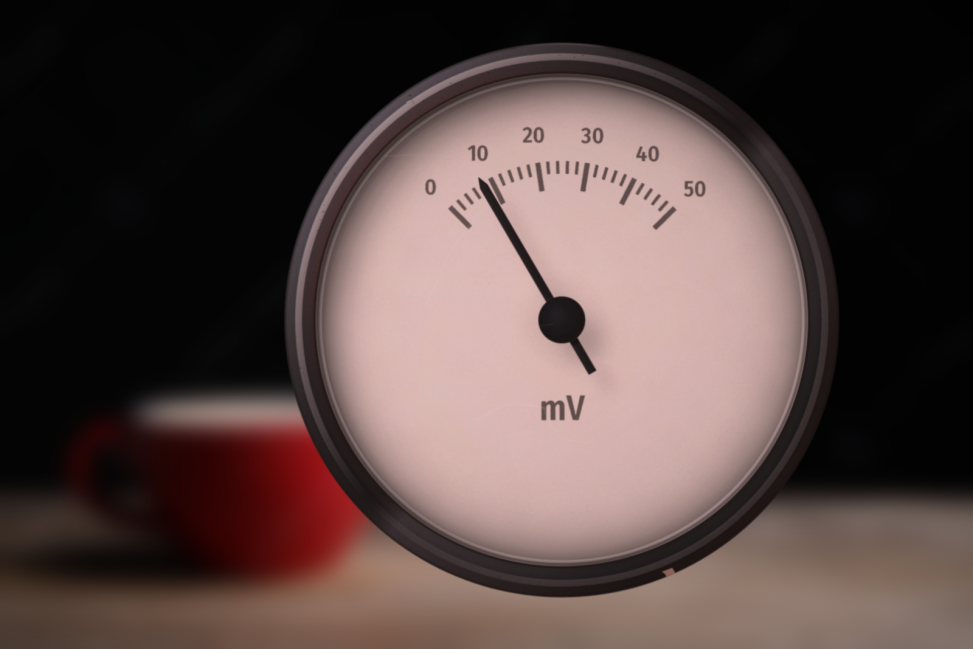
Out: mV 8
